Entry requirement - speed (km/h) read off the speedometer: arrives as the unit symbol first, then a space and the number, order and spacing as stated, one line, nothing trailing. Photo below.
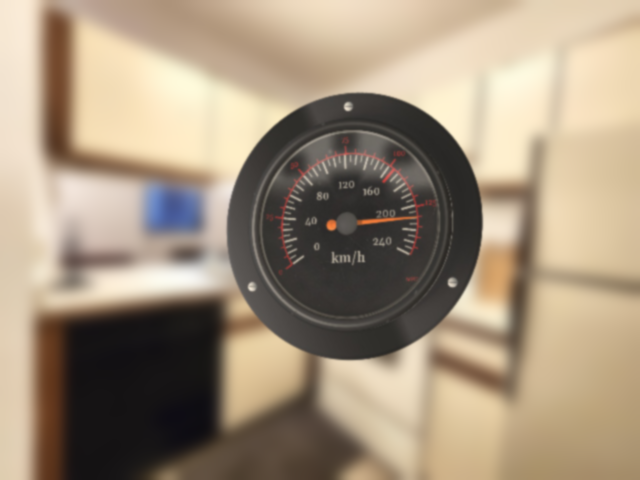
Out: km/h 210
